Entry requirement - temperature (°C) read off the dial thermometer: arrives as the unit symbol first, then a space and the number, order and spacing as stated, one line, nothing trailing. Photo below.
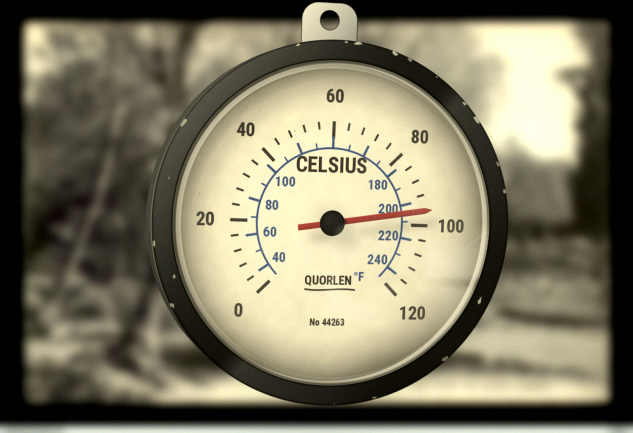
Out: °C 96
